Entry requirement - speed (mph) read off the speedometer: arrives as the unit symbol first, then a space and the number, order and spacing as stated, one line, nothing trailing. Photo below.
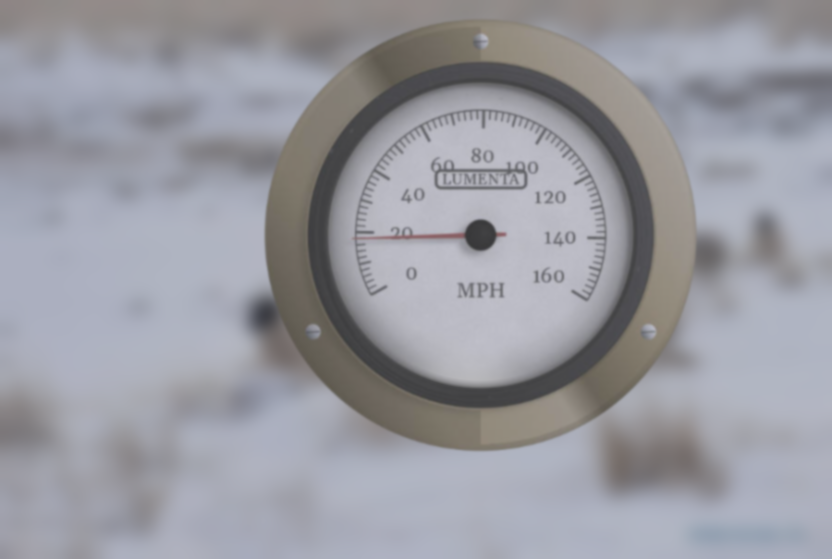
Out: mph 18
